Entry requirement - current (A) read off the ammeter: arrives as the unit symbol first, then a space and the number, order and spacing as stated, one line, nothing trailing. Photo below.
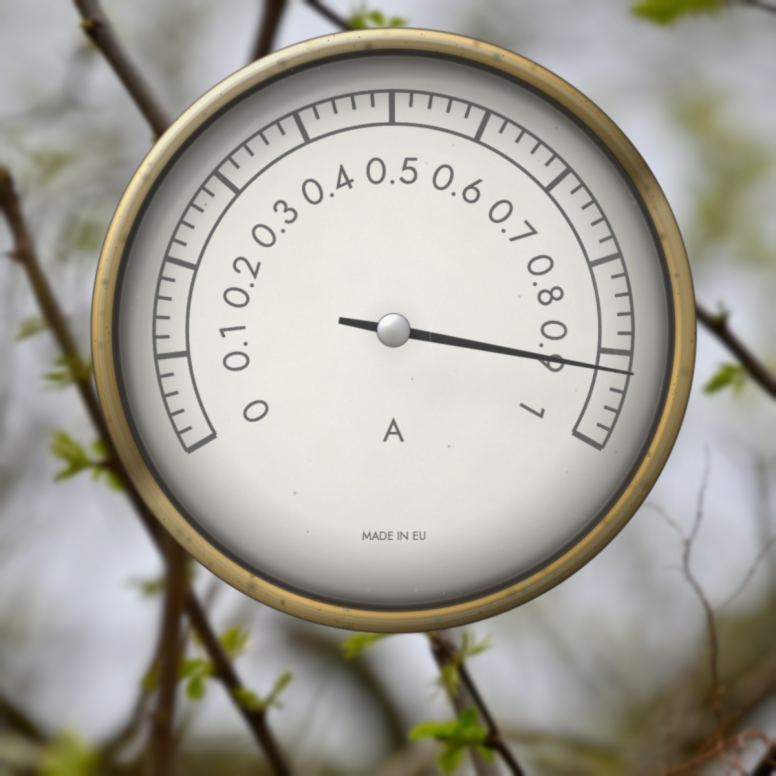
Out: A 0.92
